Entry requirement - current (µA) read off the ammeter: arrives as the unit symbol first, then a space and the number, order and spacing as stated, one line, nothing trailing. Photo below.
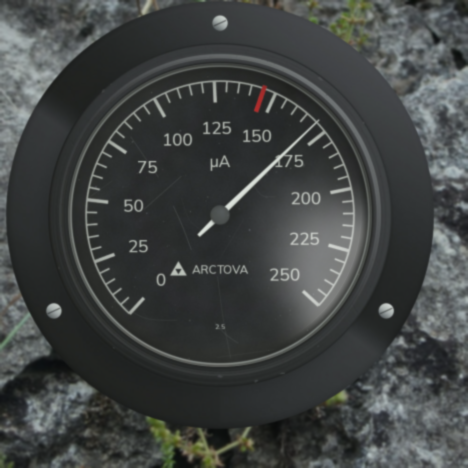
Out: µA 170
